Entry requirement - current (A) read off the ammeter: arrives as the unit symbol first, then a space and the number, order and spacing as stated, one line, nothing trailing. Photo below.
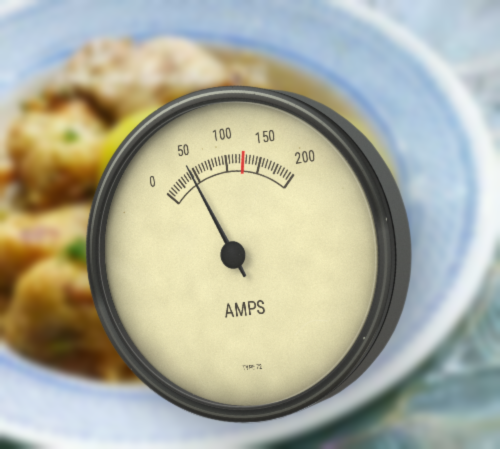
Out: A 50
